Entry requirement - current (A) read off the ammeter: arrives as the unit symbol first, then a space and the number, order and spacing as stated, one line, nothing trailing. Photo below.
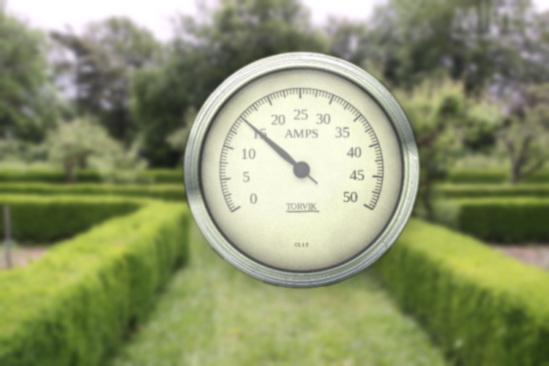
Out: A 15
